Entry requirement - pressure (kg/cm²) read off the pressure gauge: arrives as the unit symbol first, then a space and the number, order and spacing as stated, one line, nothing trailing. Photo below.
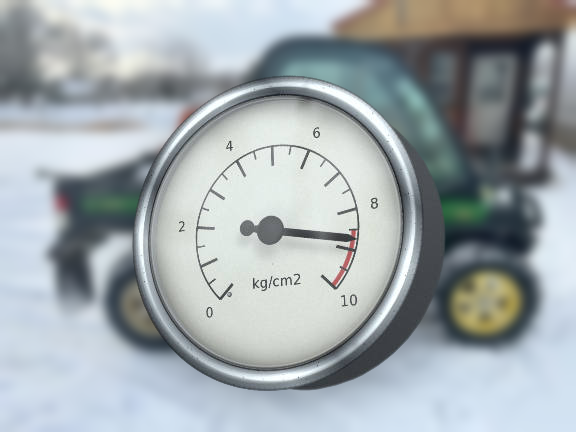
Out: kg/cm² 8.75
